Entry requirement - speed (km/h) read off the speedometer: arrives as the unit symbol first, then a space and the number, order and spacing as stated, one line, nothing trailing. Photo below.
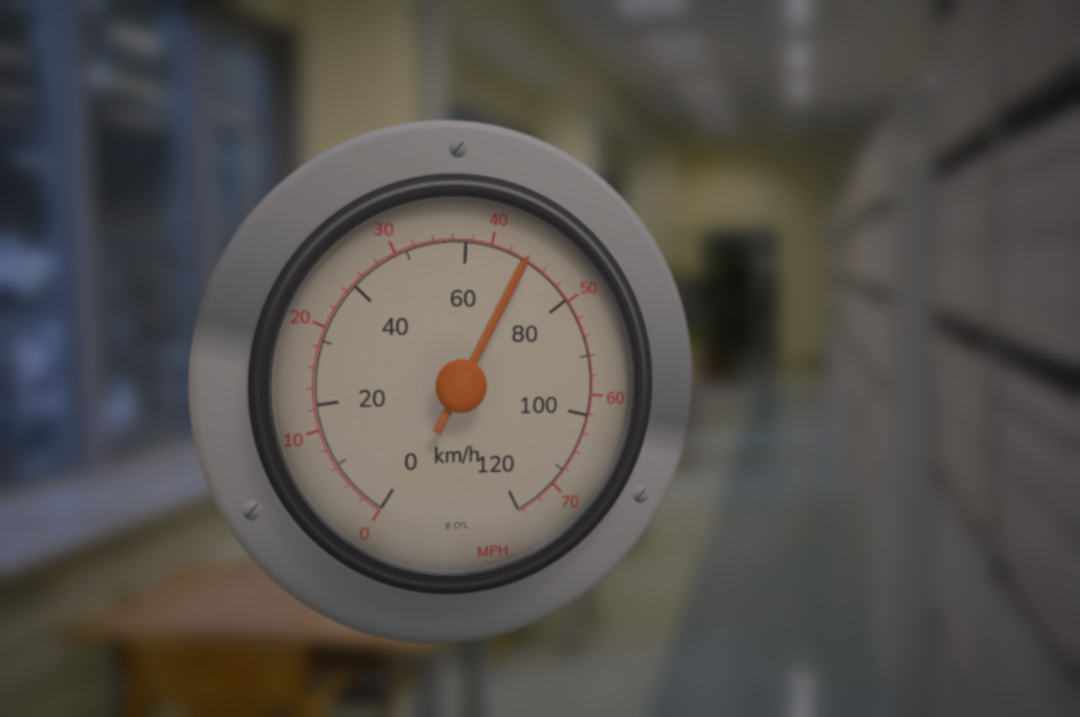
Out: km/h 70
